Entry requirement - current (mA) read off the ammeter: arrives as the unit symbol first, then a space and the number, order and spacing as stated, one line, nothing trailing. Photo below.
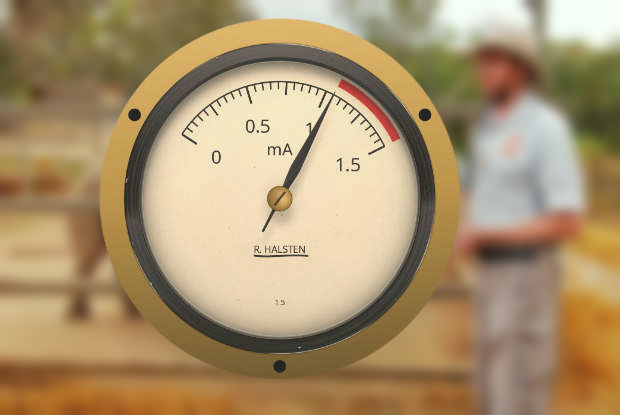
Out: mA 1.05
